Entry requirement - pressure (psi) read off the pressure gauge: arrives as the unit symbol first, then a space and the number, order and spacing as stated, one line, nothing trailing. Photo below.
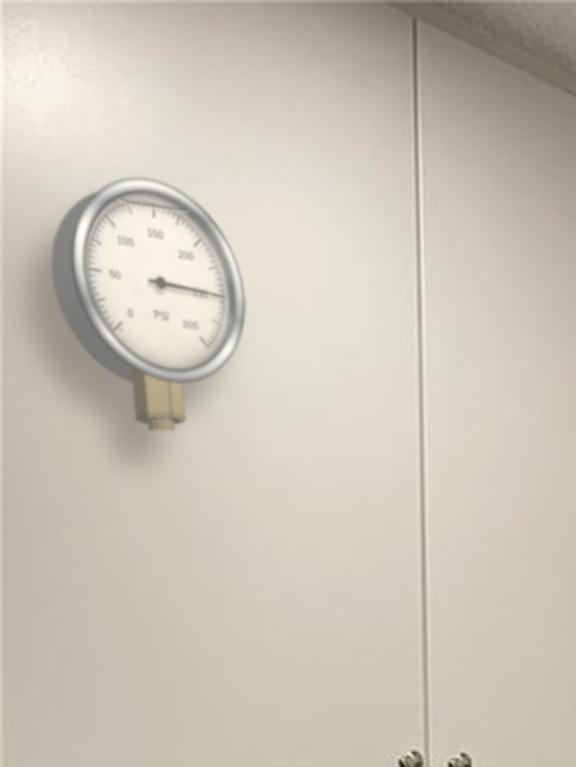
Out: psi 250
